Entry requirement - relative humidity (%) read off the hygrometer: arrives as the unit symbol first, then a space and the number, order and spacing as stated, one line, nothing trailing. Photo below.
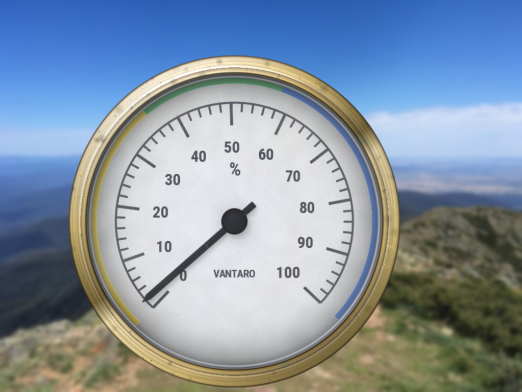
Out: % 2
